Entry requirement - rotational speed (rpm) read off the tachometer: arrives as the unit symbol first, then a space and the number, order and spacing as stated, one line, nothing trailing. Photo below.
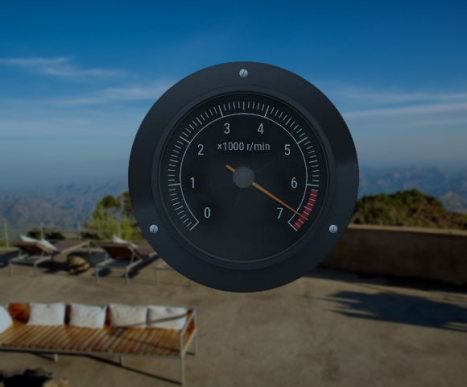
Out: rpm 6700
